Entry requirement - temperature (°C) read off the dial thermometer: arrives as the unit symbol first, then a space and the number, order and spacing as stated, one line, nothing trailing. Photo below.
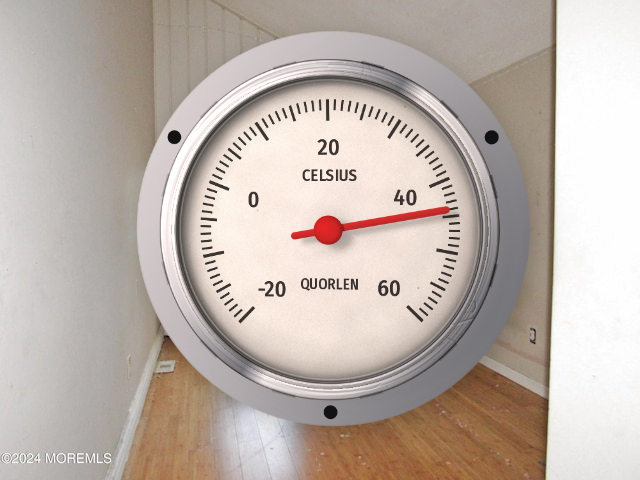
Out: °C 44
